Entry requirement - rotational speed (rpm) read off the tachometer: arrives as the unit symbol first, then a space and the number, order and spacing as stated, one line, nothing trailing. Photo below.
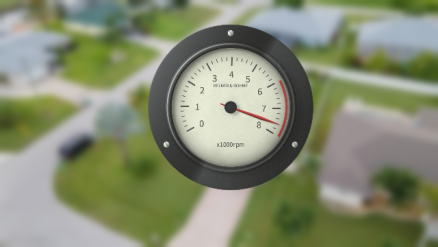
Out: rpm 7600
